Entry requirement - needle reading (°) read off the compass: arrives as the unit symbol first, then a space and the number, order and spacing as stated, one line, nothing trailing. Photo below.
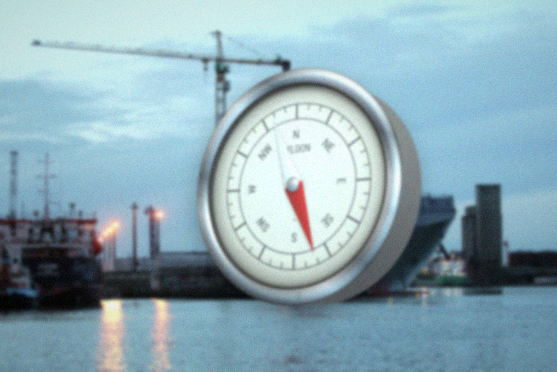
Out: ° 160
